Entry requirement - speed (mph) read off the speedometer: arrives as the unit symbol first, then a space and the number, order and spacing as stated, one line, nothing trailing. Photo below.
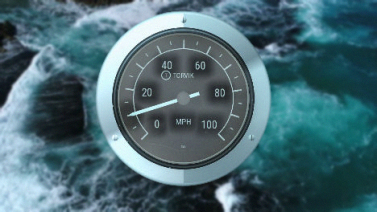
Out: mph 10
